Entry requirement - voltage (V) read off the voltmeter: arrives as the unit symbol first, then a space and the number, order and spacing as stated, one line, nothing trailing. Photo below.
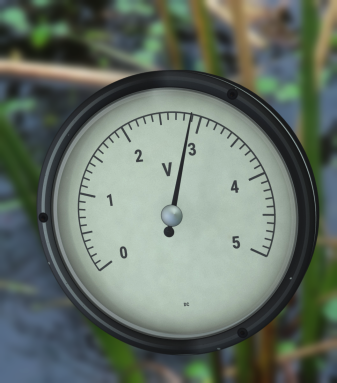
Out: V 2.9
